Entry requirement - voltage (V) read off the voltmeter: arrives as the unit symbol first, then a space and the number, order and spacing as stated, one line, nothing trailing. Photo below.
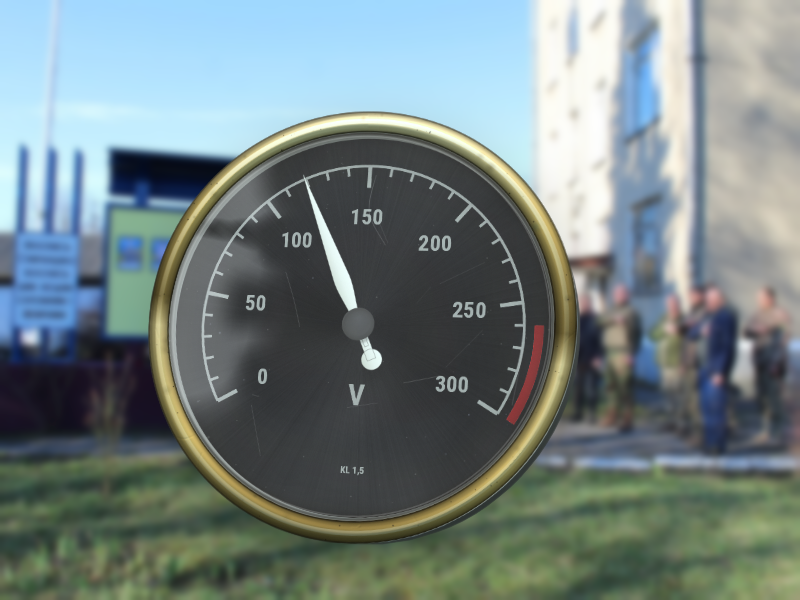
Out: V 120
